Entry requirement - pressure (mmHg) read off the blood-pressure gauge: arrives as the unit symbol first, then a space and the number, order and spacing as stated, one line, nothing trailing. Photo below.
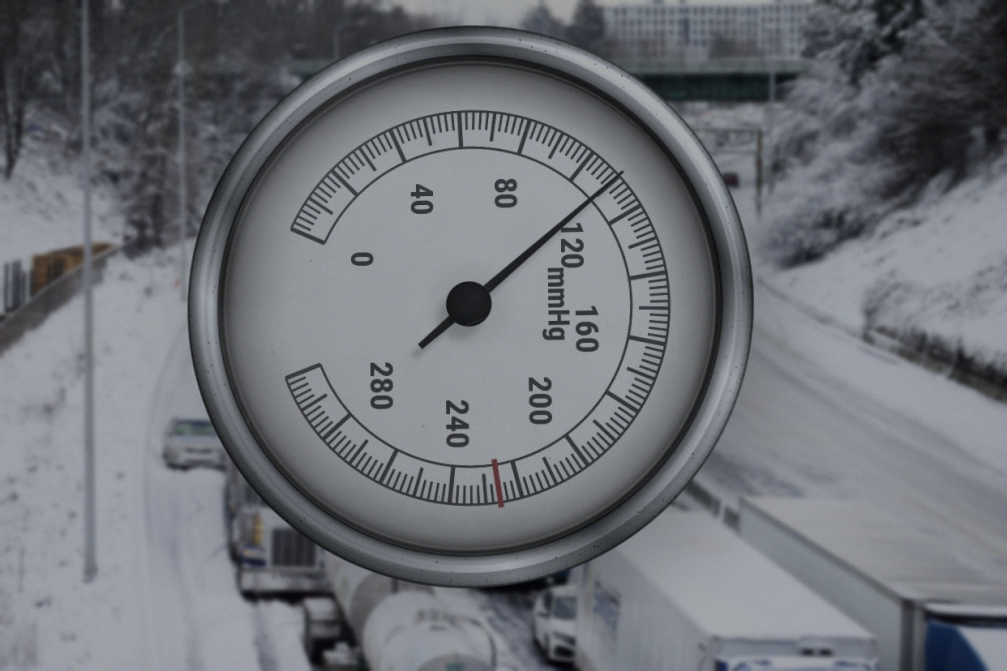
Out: mmHg 110
